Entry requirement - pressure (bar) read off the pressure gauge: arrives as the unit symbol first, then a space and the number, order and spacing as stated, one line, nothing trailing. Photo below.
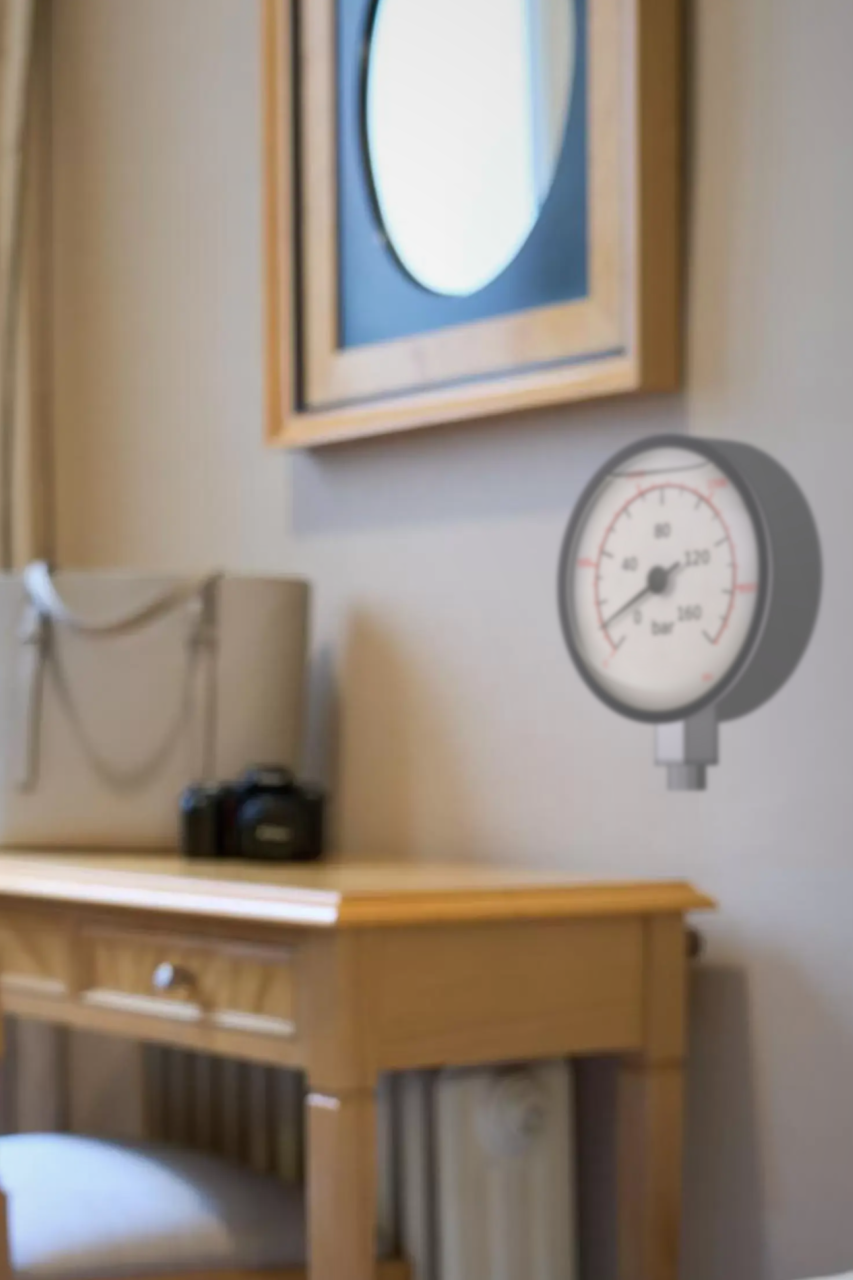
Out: bar 10
